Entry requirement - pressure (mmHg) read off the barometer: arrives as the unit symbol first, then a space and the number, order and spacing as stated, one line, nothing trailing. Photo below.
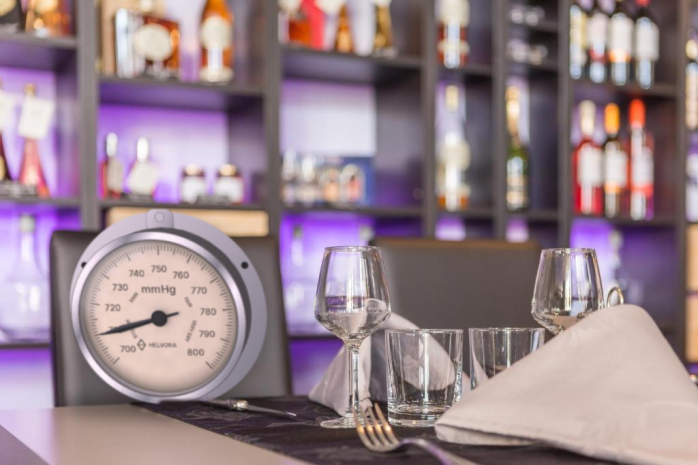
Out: mmHg 710
